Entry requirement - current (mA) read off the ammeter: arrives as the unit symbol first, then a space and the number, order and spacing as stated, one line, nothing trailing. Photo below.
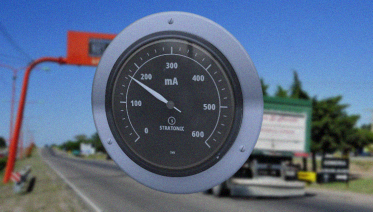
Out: mA 170
